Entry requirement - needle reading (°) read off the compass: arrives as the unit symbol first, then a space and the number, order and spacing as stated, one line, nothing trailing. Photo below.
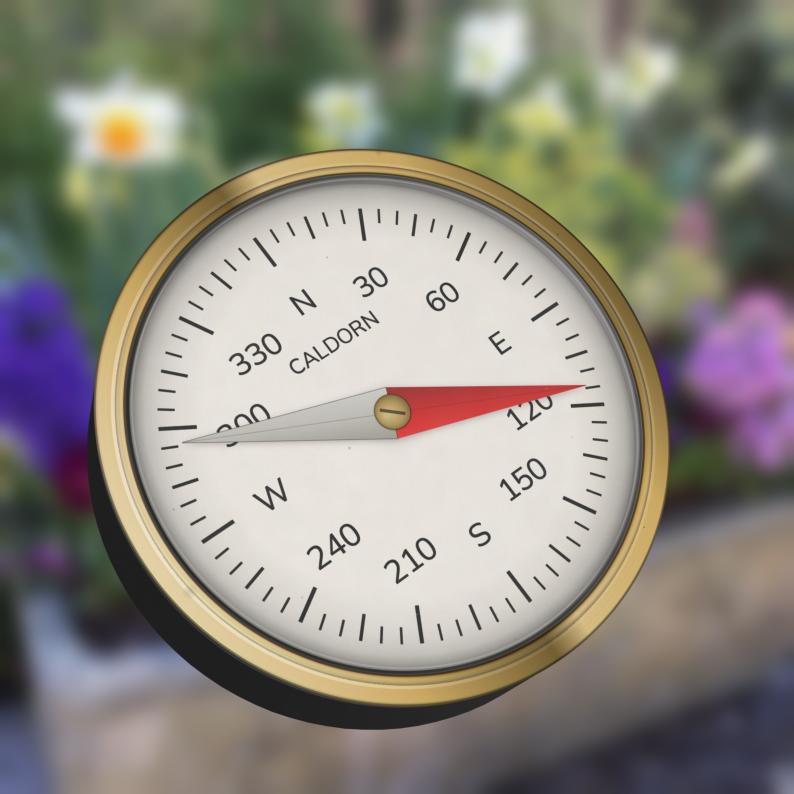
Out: ° 115
